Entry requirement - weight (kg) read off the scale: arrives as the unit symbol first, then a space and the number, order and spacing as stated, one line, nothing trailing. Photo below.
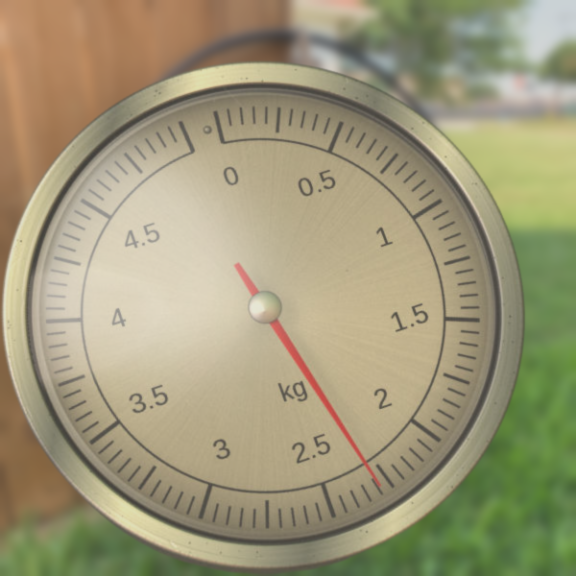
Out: kg 2.3
